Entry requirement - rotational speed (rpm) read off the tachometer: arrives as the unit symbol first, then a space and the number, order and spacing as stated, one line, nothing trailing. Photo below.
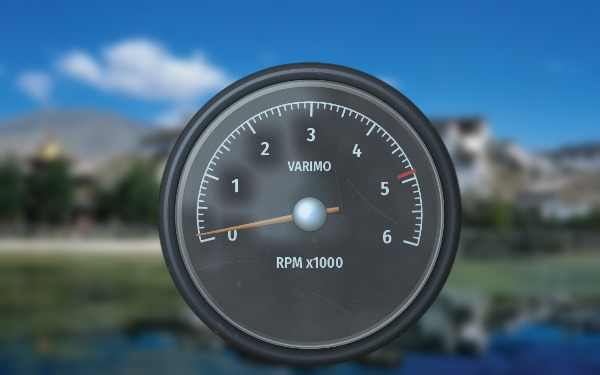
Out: rpm 100
